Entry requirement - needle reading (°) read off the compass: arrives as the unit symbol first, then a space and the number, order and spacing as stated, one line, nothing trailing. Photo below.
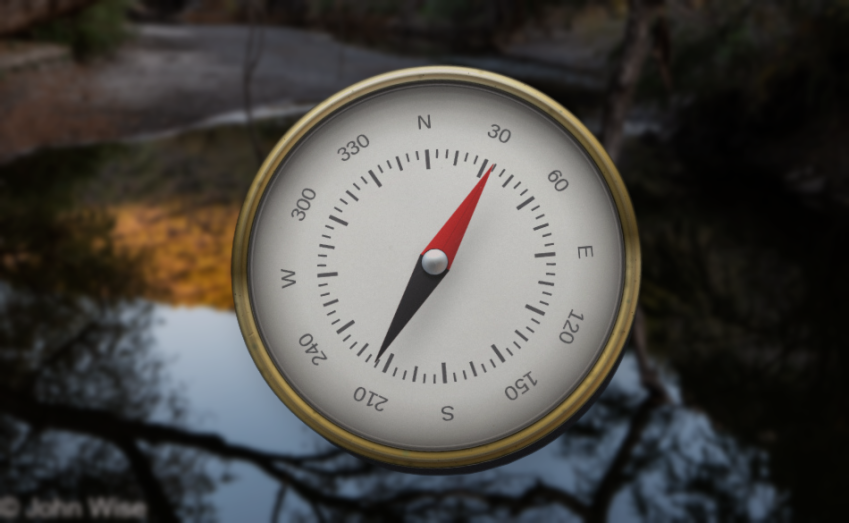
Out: ° 35
